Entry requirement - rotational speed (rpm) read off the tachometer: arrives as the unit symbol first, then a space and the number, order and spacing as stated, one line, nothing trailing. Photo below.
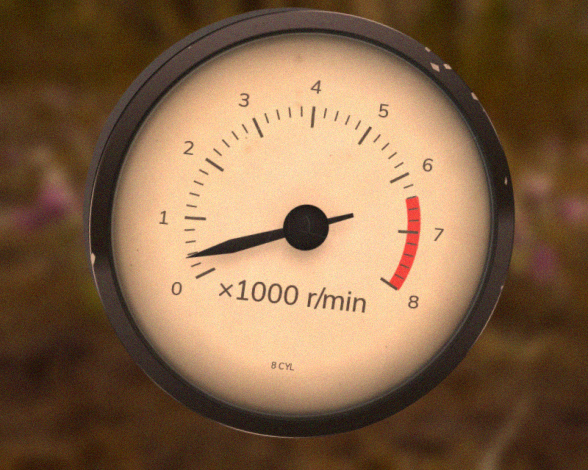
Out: rpm 400
